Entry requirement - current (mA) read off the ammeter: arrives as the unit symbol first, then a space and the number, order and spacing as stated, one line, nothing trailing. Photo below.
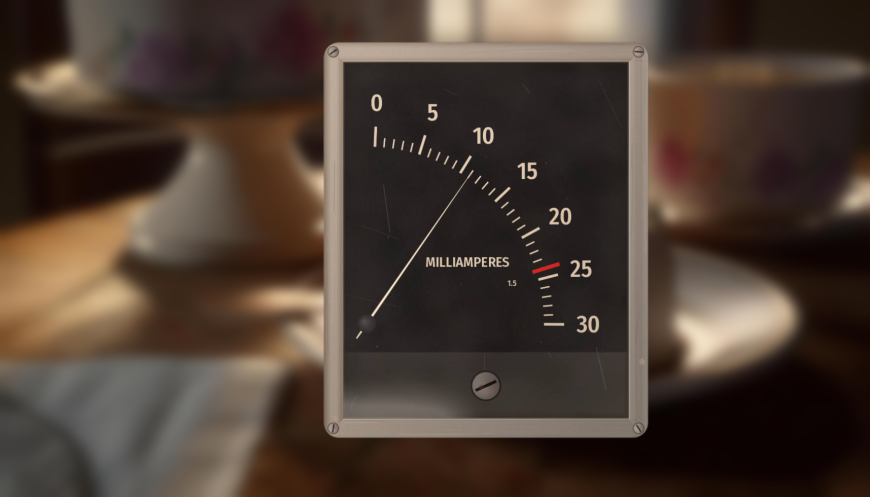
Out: mA 11
